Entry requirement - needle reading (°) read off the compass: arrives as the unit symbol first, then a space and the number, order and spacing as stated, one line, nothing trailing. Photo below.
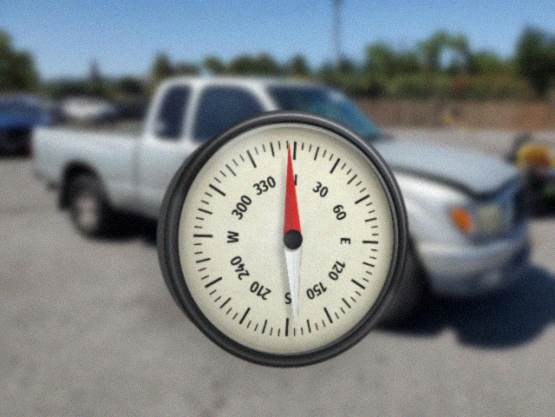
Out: ° 355
